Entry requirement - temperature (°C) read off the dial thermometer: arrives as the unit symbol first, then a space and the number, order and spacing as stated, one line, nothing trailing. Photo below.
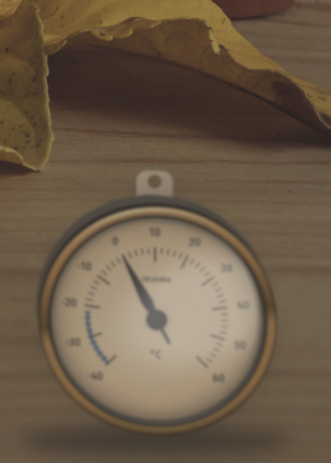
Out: °C 0
